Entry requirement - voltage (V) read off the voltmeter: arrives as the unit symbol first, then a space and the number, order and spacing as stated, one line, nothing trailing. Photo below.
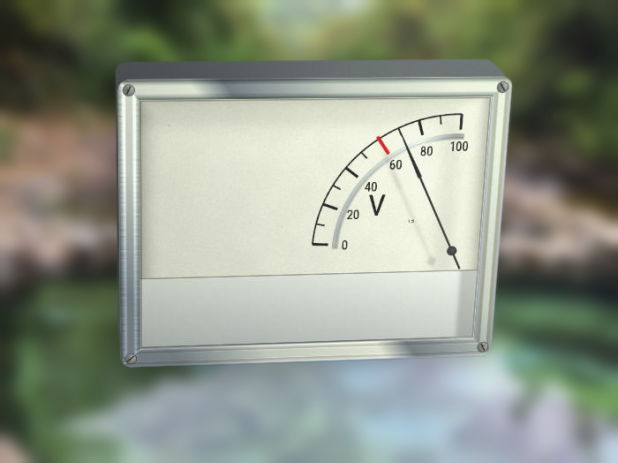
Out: V 70
